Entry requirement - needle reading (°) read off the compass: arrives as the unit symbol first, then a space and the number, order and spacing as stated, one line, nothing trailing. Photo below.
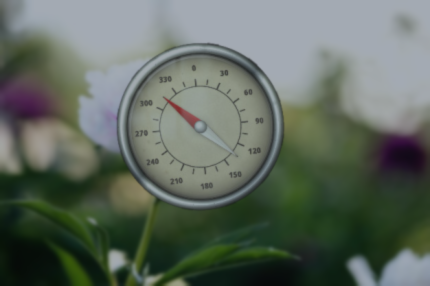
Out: ° 315
